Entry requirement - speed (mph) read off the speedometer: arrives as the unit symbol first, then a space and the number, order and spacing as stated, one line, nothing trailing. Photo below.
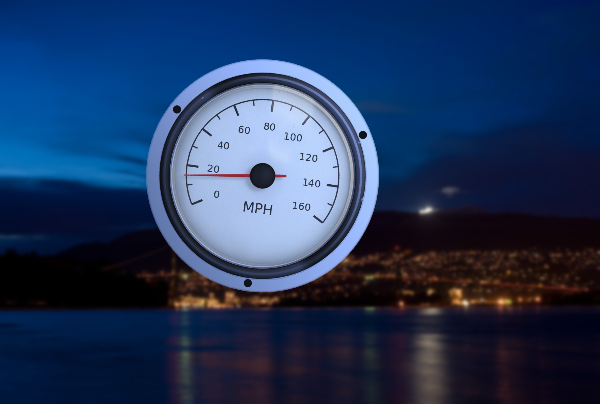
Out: mph 15
